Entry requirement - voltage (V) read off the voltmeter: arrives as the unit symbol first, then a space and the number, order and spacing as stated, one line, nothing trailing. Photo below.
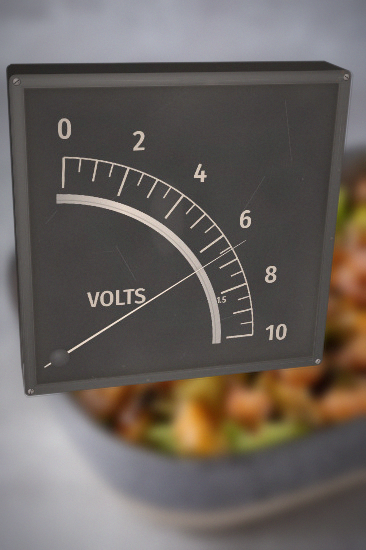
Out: V 6.5
